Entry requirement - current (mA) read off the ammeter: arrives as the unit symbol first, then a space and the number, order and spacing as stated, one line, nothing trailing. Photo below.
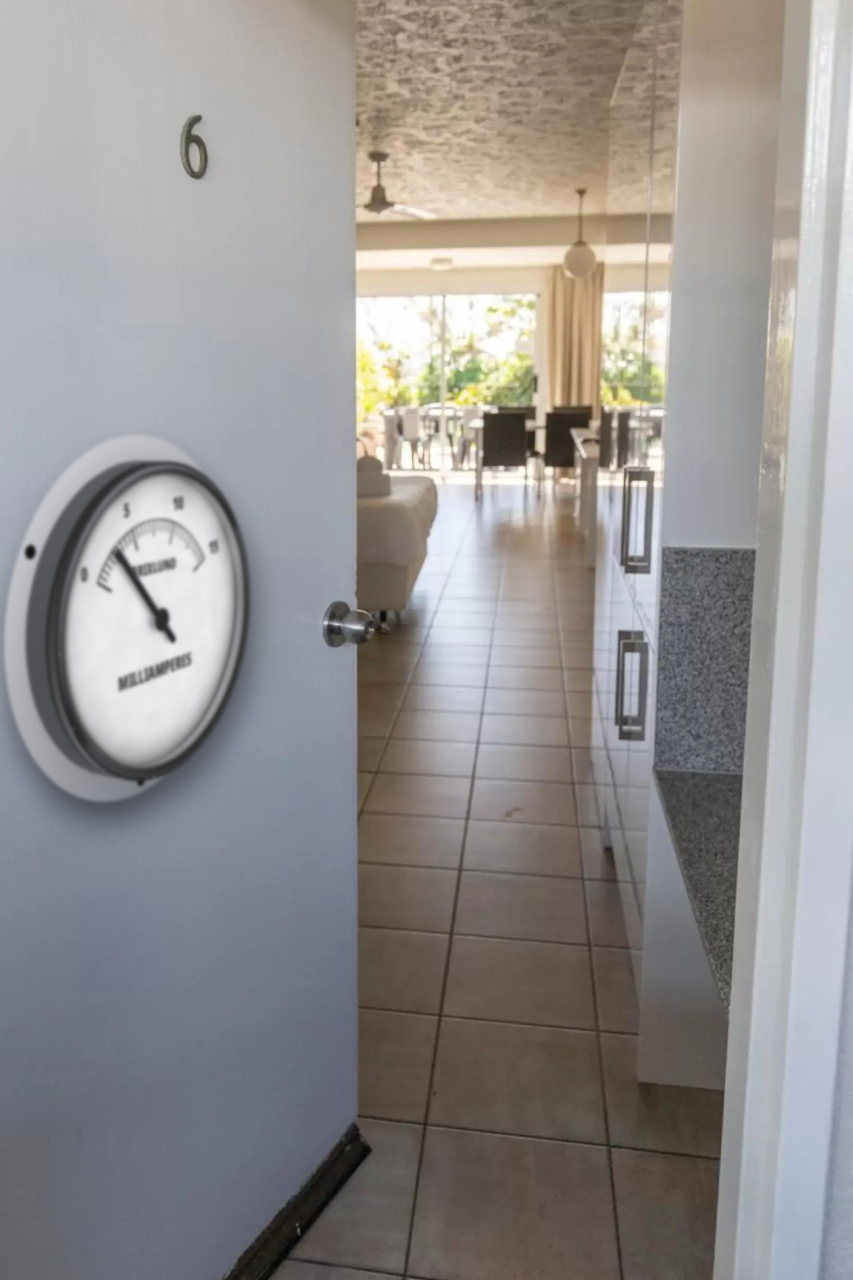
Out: mA 2.5
